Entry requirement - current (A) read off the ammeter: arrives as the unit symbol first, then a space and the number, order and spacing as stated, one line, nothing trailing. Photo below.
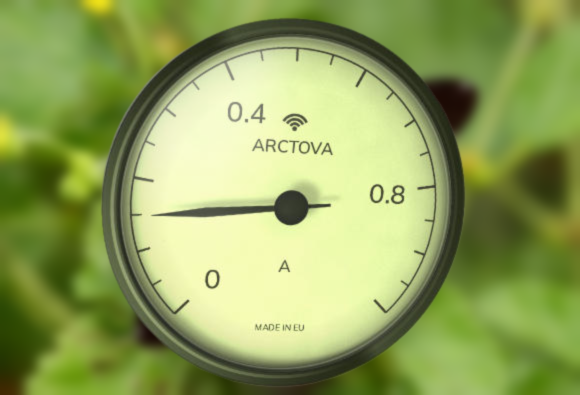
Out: A 0.15
